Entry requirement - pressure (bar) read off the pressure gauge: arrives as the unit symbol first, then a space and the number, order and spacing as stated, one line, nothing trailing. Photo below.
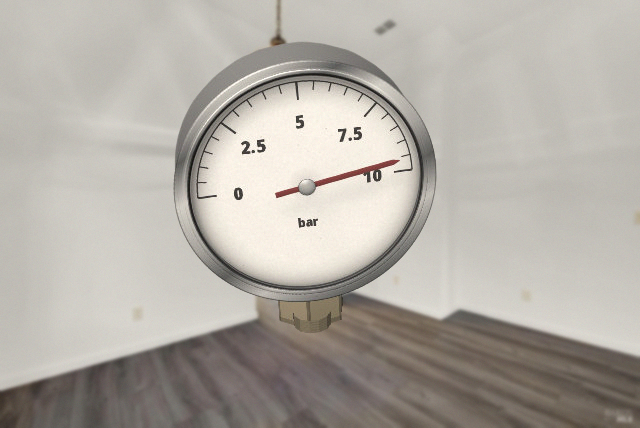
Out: bar 9.5
